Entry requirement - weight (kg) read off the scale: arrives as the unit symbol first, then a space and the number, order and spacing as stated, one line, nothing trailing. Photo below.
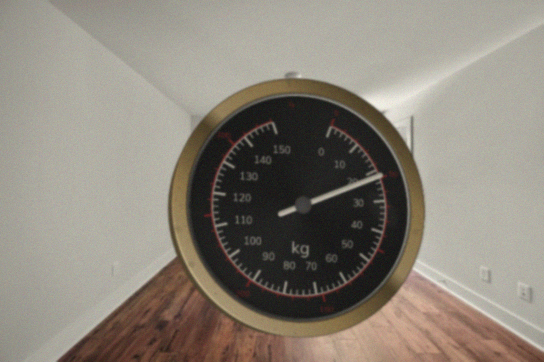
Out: kg 22
